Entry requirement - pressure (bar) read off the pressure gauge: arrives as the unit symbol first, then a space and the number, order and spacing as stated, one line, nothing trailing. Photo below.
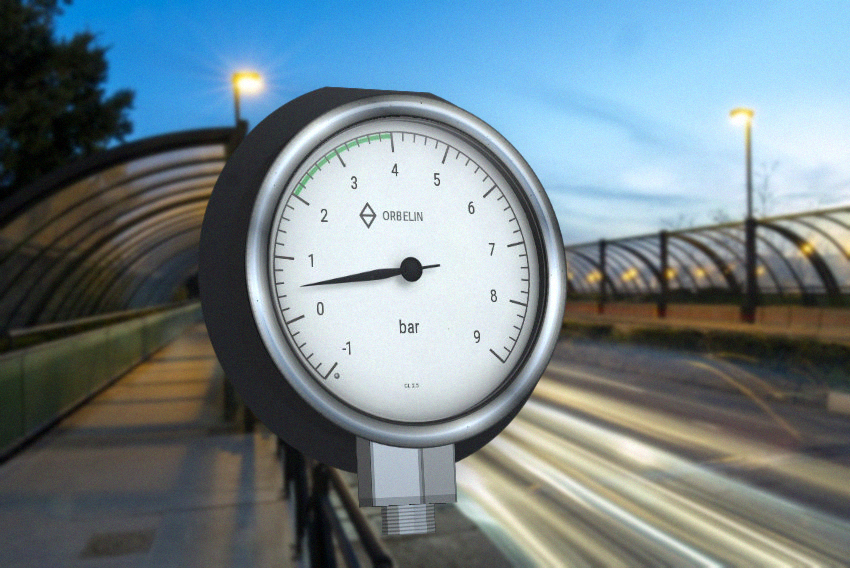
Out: bar 0.5
